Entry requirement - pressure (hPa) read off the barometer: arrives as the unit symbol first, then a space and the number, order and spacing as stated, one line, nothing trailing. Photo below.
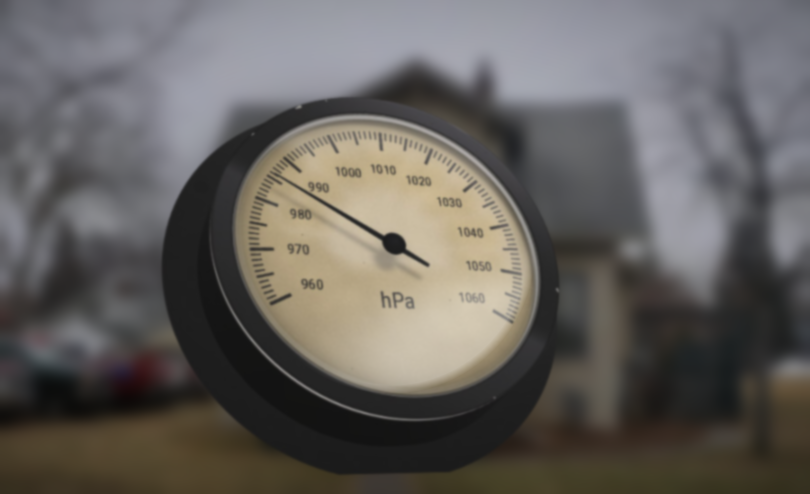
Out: hPa 985
